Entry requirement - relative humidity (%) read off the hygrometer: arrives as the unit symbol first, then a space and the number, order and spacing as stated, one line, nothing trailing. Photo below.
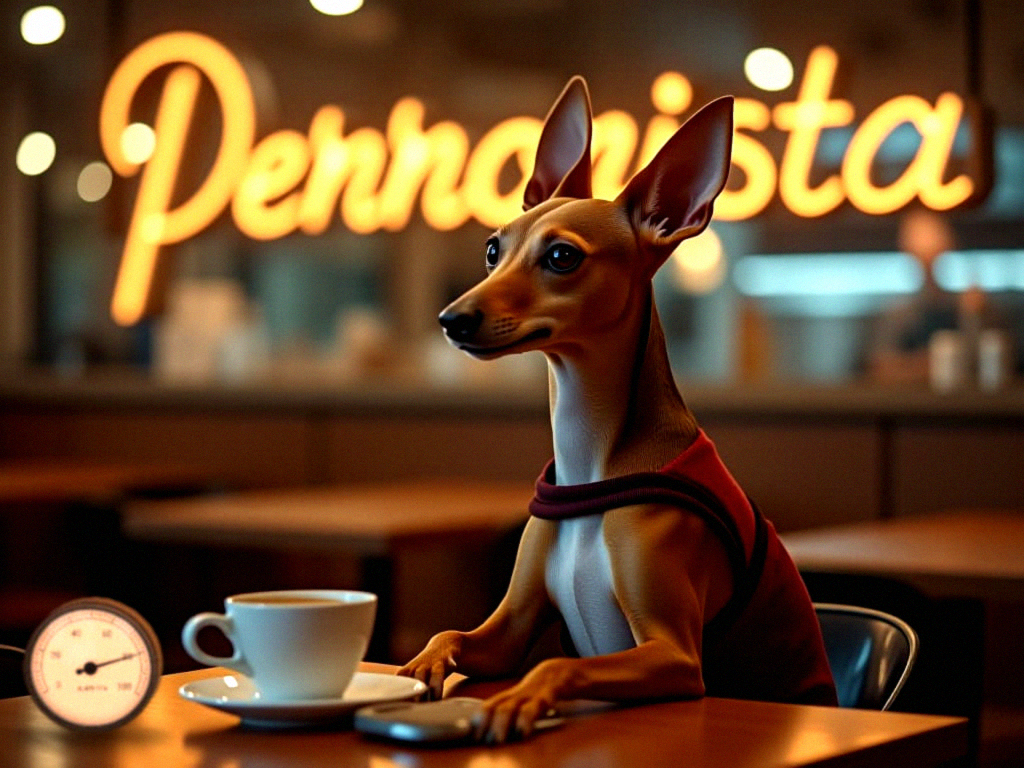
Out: % 80
